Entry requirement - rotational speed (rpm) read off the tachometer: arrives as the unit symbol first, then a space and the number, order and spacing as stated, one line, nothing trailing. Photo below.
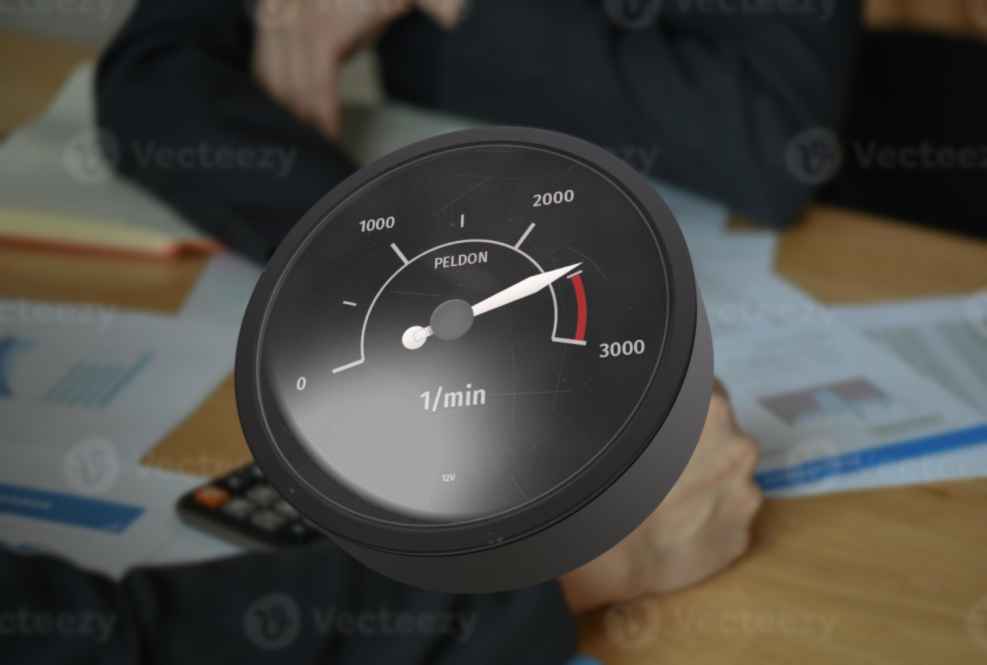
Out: rpm 2500
